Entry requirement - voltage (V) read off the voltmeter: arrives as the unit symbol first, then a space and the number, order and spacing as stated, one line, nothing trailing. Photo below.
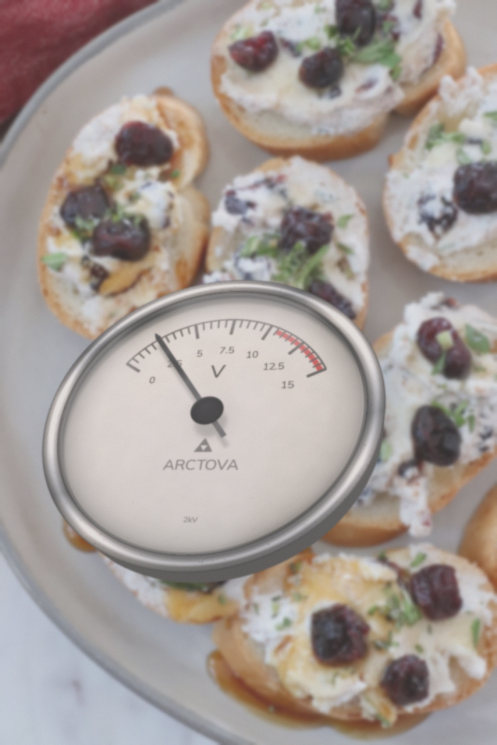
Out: V 2.5
